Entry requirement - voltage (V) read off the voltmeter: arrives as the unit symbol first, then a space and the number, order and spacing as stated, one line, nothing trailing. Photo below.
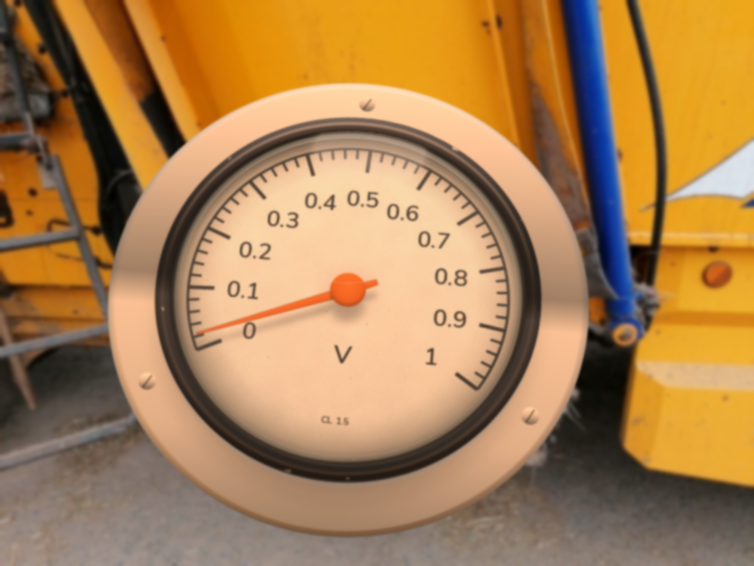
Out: V 0.02
